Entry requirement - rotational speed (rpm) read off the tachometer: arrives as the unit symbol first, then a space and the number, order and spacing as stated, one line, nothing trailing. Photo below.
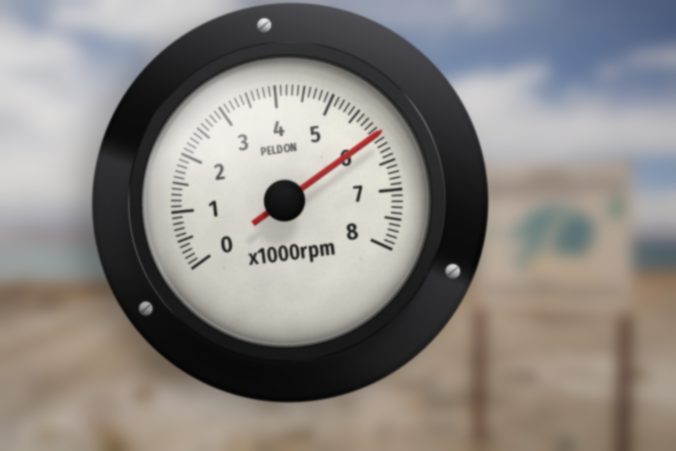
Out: rpm 6000
